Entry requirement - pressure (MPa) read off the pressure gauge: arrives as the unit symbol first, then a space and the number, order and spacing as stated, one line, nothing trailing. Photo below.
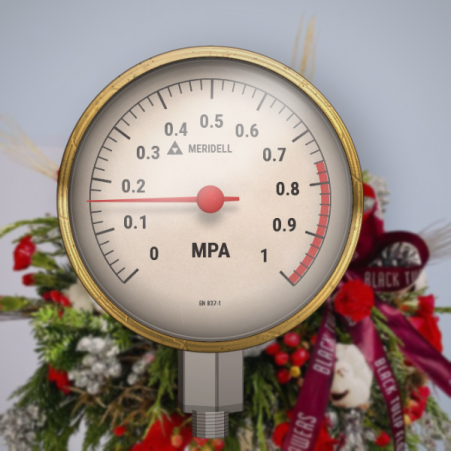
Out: MPa 0.16
